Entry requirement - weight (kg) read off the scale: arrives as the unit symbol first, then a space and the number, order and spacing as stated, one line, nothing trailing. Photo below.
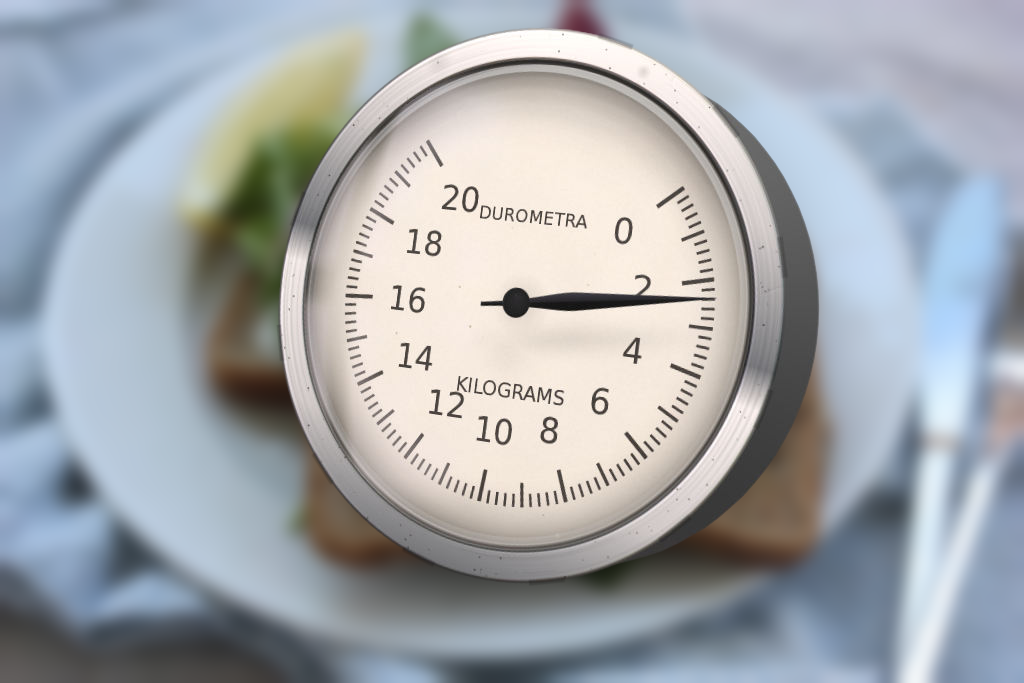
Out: kg 2.4
